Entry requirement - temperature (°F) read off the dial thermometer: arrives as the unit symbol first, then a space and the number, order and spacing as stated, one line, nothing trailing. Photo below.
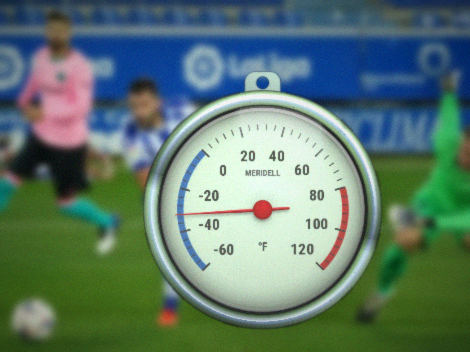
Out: °F -32
